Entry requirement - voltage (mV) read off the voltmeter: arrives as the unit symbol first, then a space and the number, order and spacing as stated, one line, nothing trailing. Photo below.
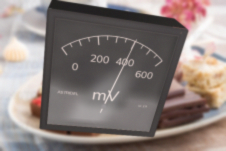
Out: mV 400
